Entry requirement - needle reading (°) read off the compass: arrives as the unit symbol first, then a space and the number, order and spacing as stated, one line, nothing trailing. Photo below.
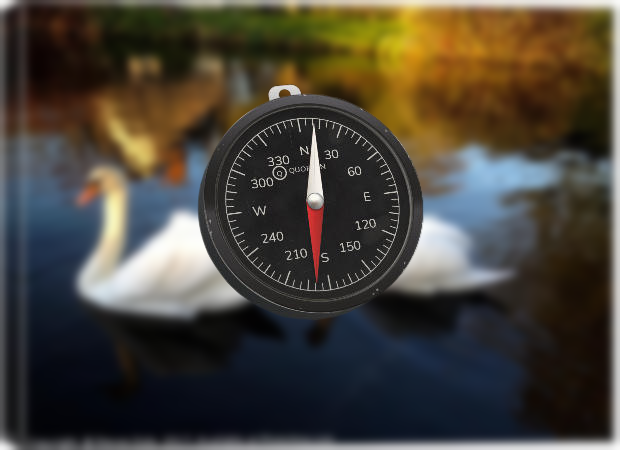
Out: ° 190
